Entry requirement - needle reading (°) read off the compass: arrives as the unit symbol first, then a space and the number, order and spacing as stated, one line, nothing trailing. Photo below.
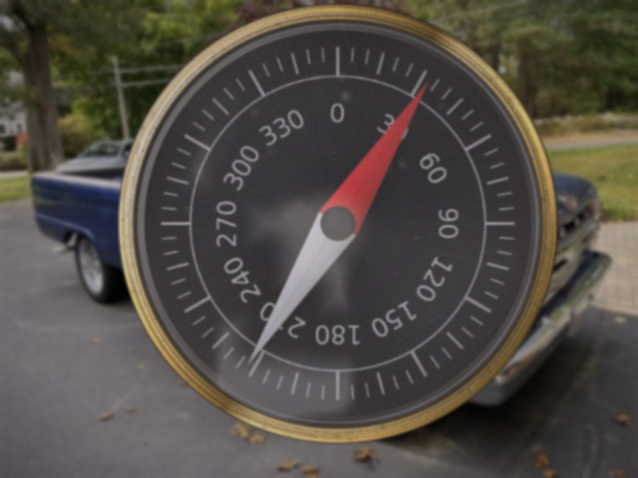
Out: ° 32.5
